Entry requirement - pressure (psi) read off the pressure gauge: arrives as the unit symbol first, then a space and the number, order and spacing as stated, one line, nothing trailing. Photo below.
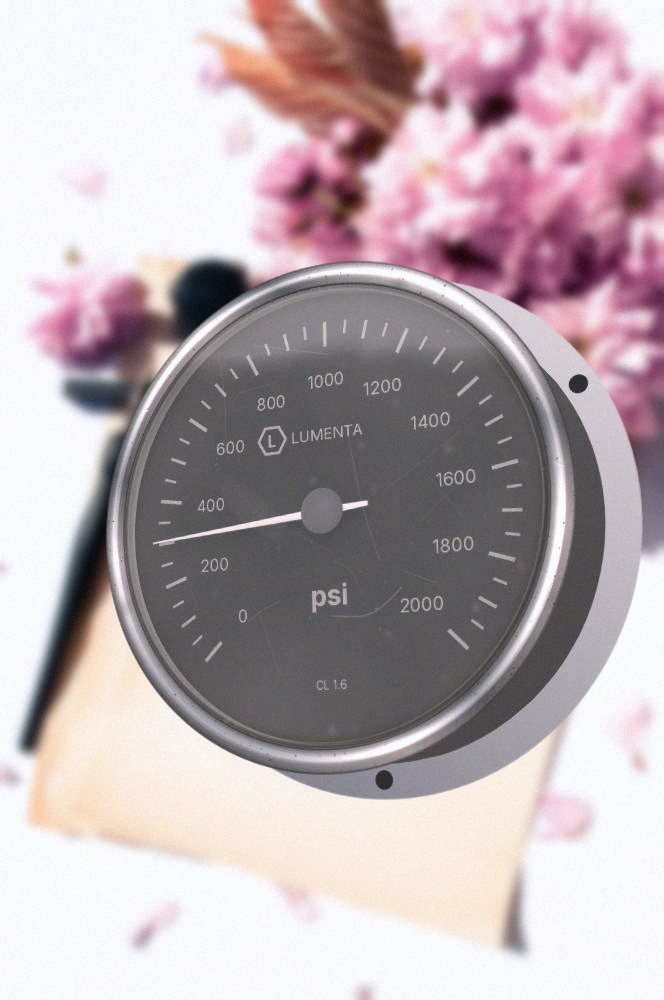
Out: psi 300
